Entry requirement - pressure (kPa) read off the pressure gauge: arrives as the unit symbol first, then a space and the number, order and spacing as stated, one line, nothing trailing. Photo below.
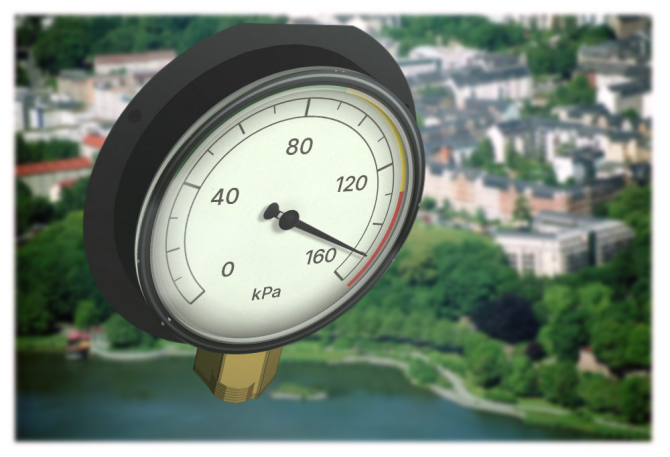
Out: kPa 150
